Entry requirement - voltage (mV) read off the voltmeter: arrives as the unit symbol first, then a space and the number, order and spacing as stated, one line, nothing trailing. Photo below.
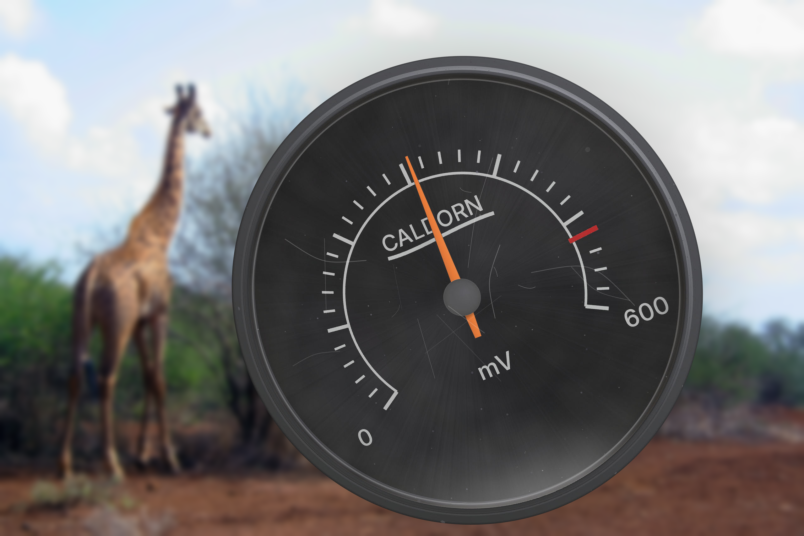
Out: mV 310
